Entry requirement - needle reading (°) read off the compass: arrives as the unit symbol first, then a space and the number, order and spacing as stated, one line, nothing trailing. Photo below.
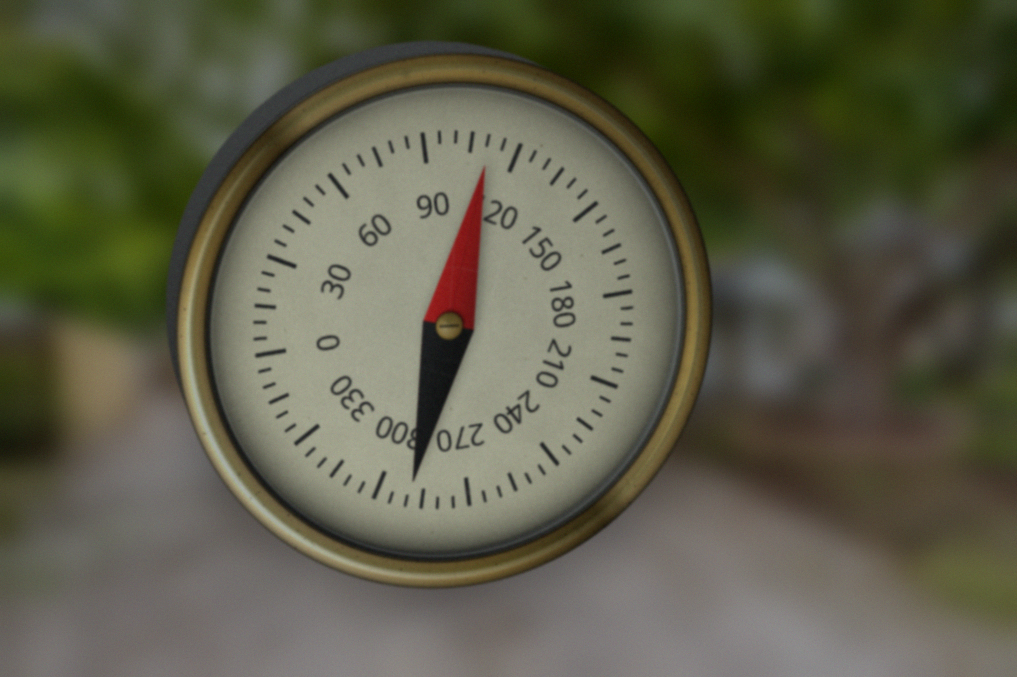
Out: ° 110
